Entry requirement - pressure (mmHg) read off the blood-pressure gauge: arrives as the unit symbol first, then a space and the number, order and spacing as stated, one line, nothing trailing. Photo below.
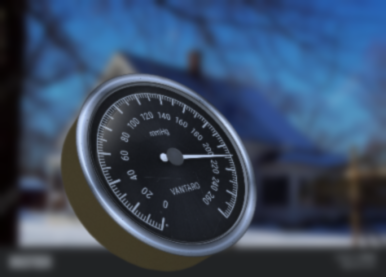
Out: mmHg 210
